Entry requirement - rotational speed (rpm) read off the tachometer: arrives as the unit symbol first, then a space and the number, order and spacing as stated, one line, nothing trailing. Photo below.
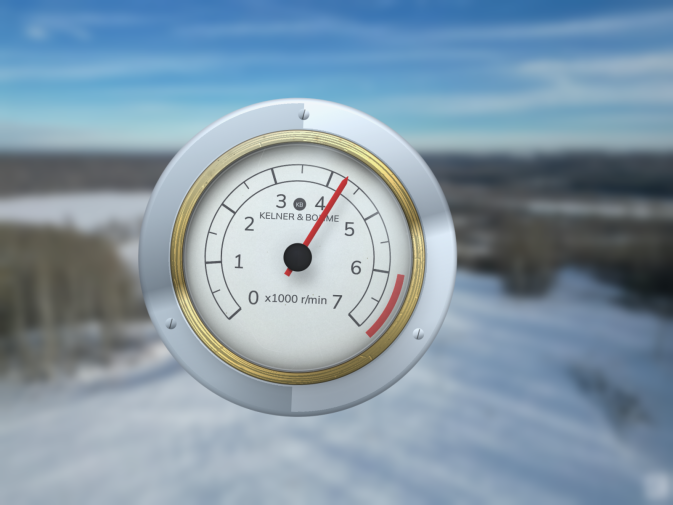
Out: rpm 4250
